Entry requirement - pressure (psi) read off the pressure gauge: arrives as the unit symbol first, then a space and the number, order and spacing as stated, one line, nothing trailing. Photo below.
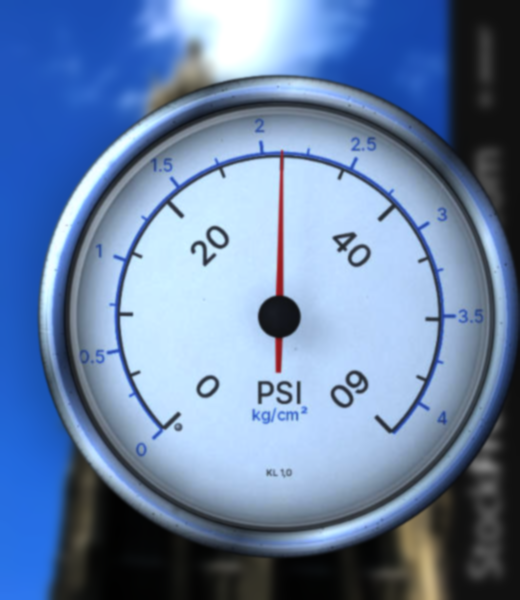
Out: psi 30
